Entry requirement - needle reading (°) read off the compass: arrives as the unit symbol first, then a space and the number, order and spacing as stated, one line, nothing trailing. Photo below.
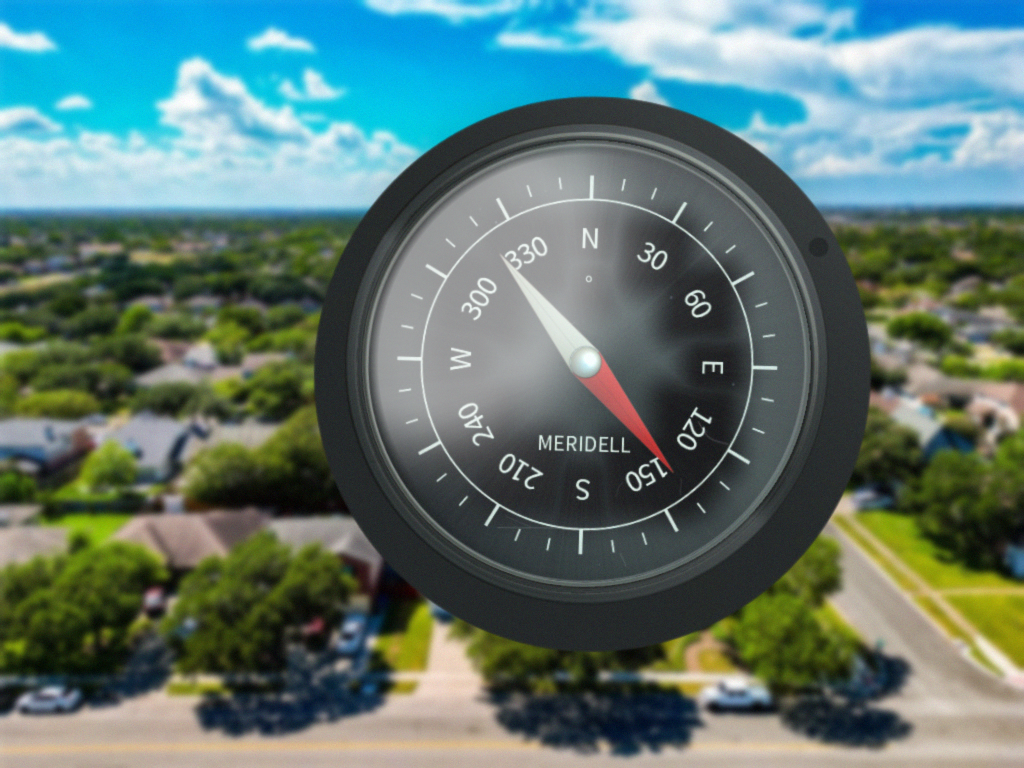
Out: ° 140
